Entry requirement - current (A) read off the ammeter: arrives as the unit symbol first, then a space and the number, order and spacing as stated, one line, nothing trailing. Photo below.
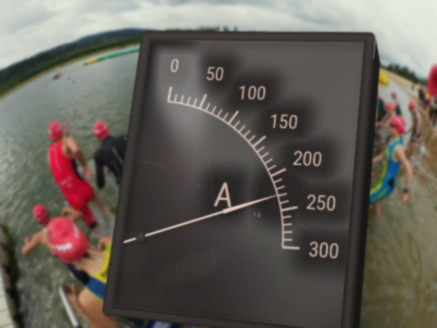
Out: A 230
